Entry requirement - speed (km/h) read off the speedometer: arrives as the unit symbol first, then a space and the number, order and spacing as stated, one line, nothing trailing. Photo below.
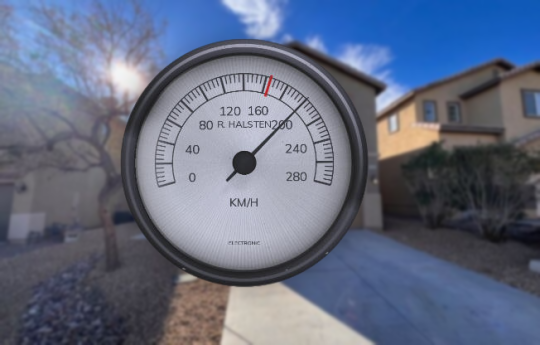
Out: km/h 200
